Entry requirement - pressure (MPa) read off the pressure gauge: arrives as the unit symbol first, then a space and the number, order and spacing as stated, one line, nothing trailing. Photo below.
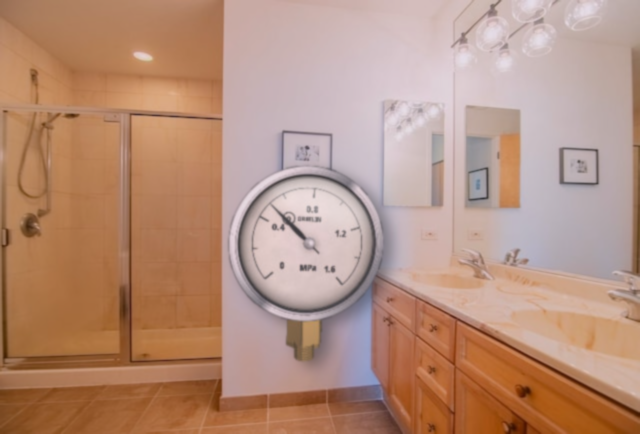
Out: MPa 0.5
